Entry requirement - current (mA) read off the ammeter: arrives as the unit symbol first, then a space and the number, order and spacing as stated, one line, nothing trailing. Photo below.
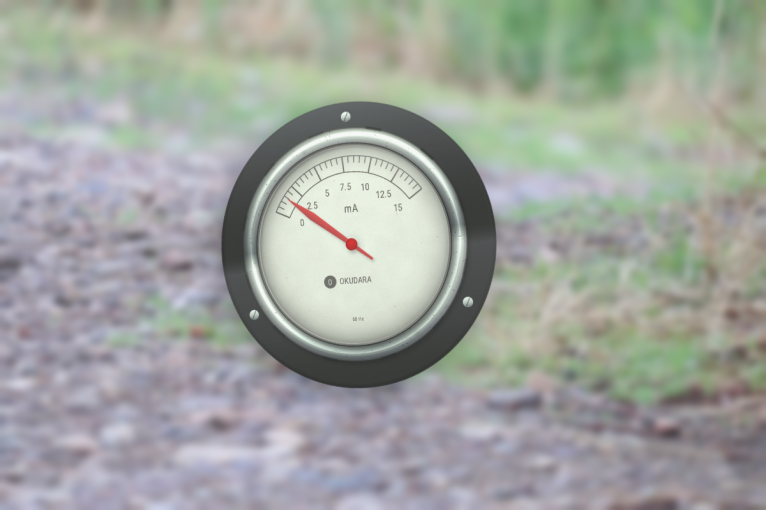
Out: mA 1.5
